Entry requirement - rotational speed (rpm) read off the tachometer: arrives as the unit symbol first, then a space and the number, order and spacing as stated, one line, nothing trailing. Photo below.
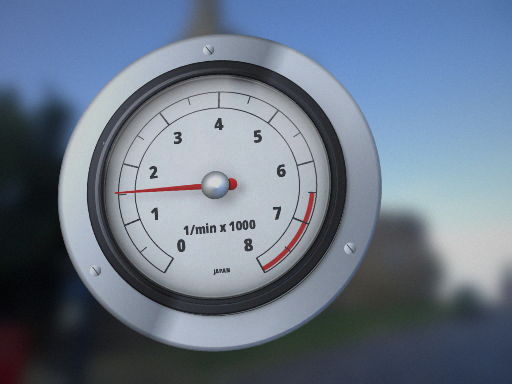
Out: rpm 1500
